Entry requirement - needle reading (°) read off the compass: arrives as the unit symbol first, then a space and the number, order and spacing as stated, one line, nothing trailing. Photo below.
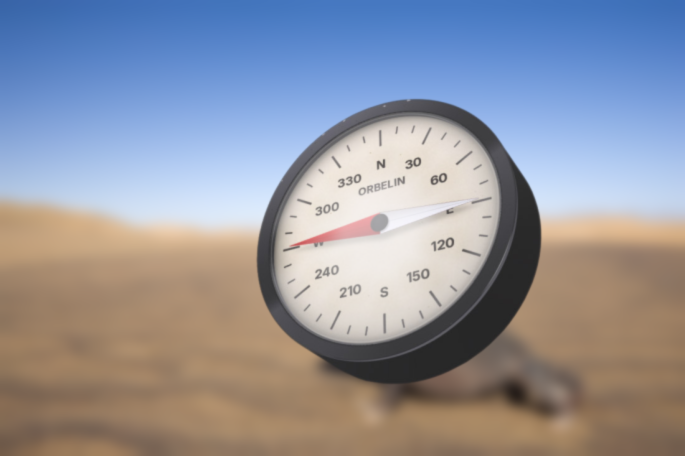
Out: ° 270
